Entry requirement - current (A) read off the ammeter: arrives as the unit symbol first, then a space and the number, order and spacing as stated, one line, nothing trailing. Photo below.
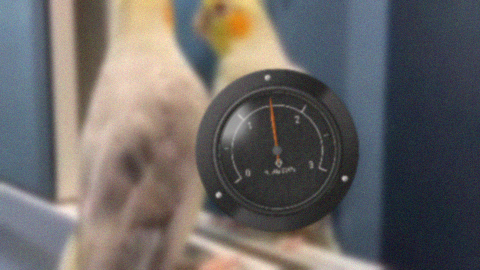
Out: A 1.5
